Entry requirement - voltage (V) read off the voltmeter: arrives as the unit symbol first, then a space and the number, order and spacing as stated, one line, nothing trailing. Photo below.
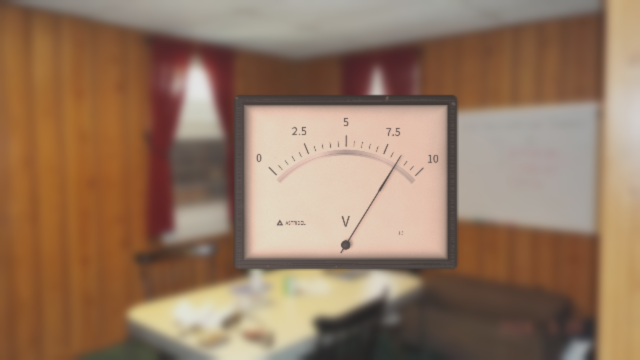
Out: V 8.5
